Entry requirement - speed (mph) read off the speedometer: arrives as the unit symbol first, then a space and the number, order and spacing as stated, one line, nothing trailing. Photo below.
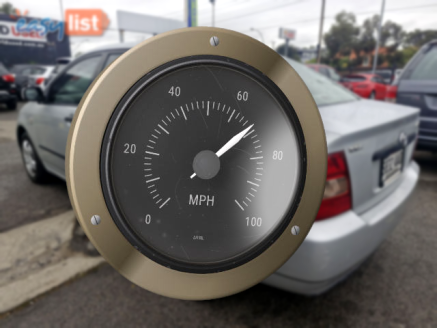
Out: mph 68
